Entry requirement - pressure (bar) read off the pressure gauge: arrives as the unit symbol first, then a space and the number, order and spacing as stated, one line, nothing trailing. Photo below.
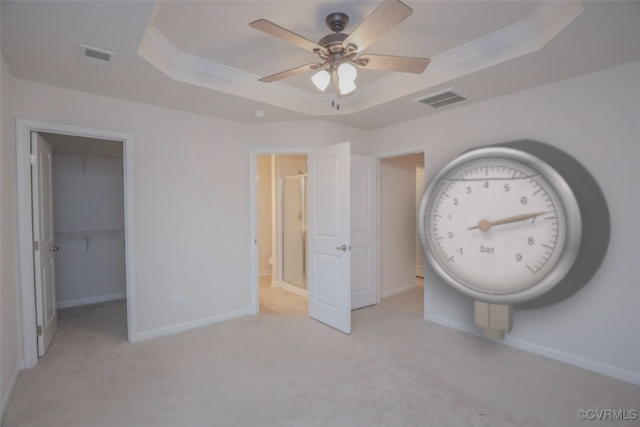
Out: bar 6.8
